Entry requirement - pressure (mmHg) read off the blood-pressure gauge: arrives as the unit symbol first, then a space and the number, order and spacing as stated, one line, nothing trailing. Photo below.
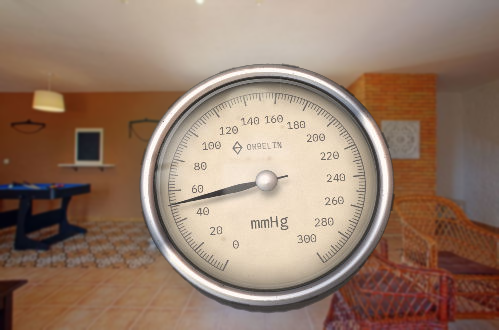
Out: mmHg 50
